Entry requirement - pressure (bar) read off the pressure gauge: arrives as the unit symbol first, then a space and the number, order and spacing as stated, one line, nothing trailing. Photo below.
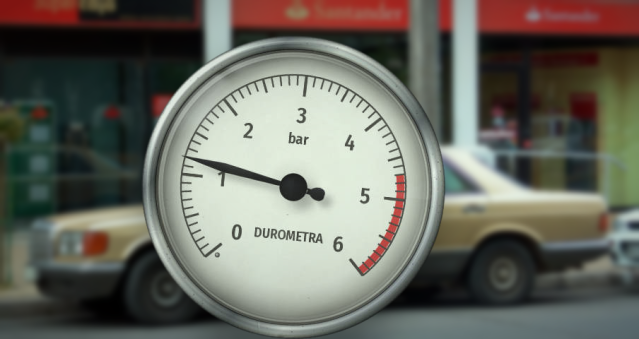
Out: bar 1.2
